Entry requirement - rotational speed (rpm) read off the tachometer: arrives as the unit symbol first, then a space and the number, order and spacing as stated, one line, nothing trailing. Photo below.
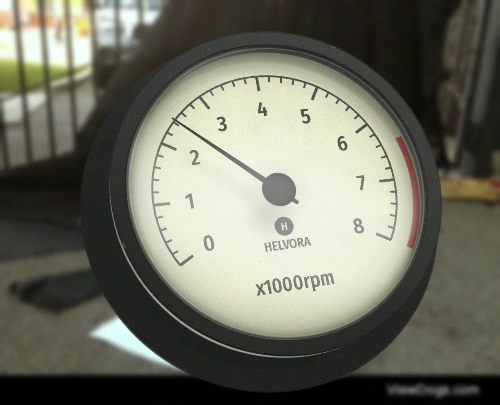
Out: rpm 2400
